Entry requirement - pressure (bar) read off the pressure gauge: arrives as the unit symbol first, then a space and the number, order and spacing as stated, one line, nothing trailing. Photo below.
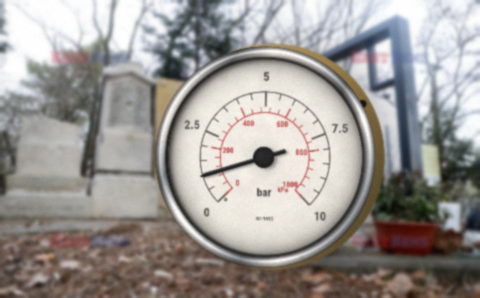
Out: bar 1
